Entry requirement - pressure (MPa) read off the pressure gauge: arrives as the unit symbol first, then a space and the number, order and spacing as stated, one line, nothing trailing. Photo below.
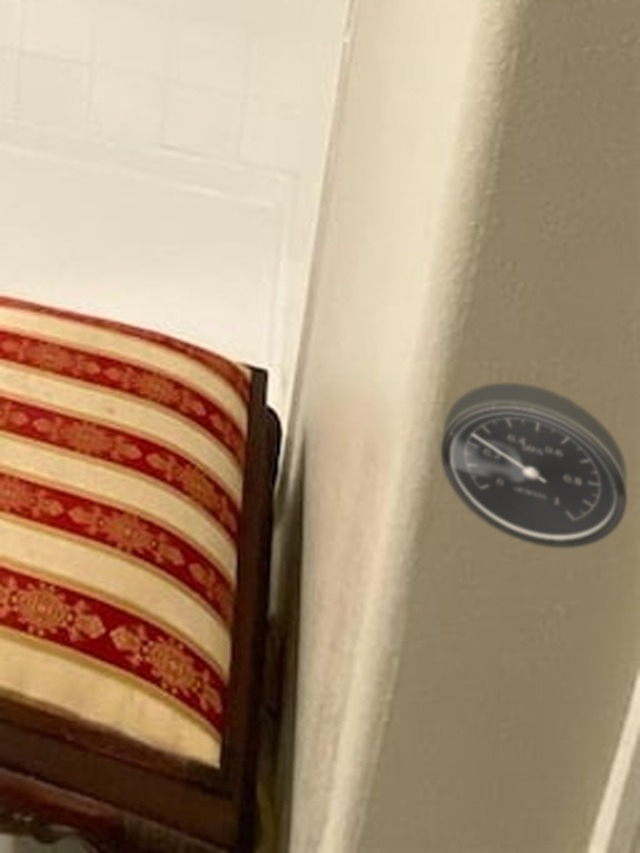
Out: MPa 0.25
